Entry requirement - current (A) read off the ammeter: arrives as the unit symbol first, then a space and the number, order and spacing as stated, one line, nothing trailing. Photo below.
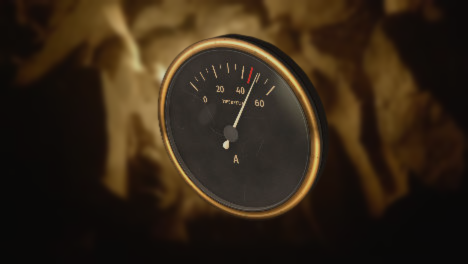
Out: A 50
